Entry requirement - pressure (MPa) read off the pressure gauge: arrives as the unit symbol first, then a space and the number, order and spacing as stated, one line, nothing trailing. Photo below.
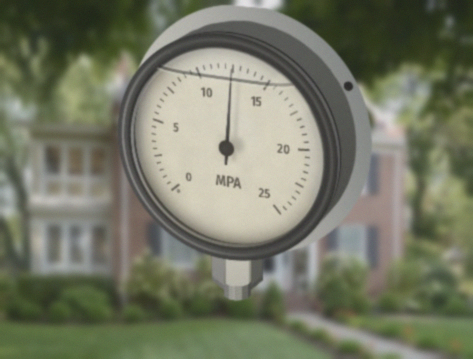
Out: MPa 12.5
